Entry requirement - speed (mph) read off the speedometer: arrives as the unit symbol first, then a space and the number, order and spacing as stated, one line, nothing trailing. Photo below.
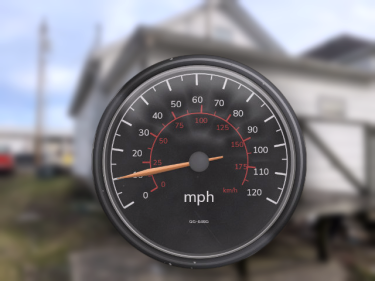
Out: mph 10
